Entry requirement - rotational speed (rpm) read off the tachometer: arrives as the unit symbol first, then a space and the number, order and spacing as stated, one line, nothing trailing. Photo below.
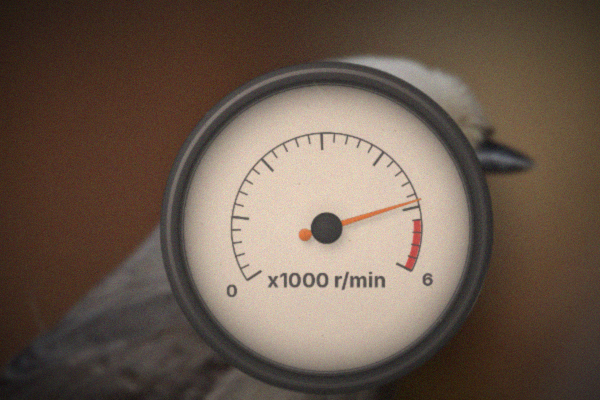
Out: rpm 4900
